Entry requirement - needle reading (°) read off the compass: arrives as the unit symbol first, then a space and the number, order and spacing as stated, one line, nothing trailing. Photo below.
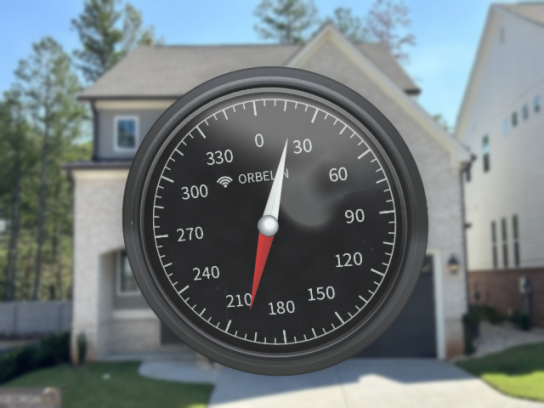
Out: ° 200
